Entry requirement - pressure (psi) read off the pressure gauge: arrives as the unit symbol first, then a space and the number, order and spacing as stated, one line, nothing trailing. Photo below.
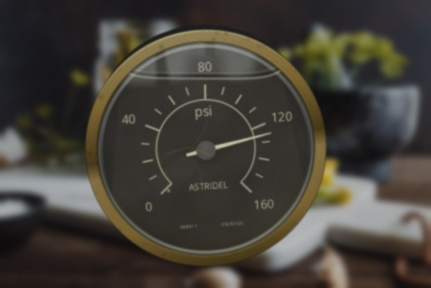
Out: psi 125
